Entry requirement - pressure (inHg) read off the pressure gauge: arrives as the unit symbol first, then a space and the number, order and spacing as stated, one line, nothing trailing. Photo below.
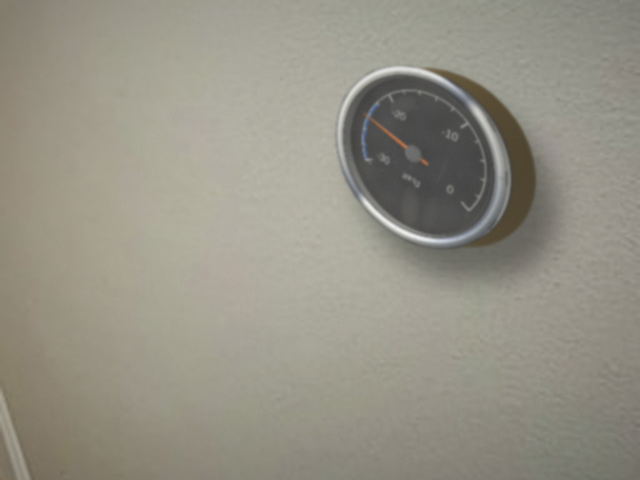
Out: inHg -24
